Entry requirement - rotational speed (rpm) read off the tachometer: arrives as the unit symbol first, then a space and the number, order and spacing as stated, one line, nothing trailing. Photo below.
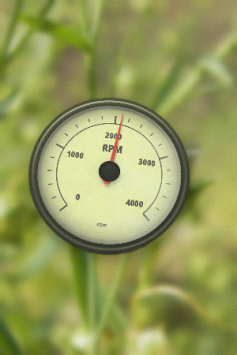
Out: rpm 2100
